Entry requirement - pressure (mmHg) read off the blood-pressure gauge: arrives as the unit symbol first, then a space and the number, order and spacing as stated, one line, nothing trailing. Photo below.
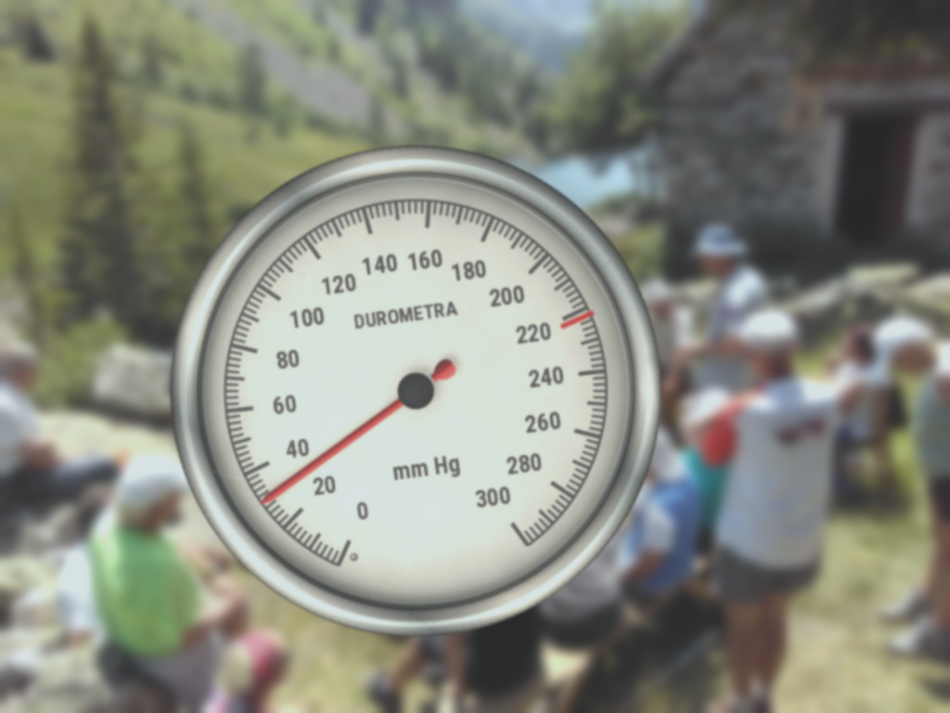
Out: mmHg 30
